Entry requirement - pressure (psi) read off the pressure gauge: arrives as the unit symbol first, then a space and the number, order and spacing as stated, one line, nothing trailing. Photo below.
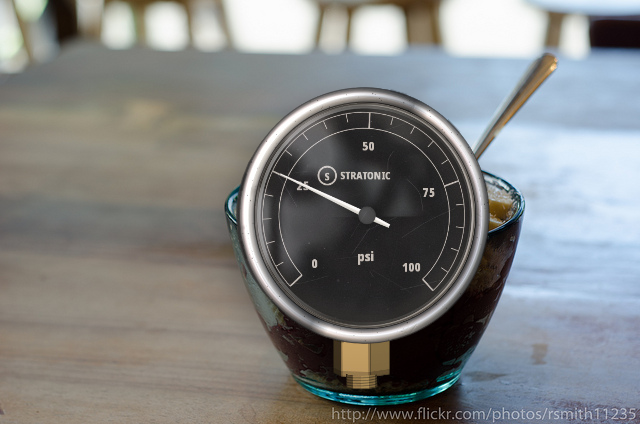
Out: psi 25
